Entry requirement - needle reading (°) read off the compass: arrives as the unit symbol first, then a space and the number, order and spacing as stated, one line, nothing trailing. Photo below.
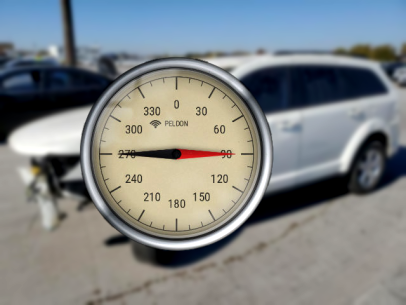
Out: ° 90
